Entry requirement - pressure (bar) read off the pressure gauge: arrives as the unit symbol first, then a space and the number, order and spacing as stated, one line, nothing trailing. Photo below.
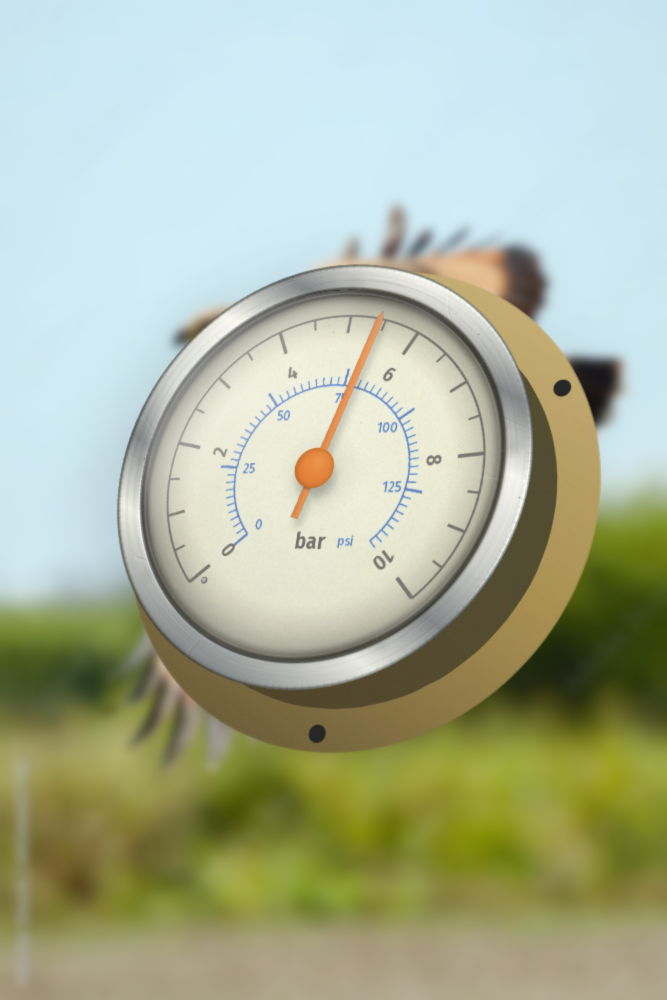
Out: bar 5.5
